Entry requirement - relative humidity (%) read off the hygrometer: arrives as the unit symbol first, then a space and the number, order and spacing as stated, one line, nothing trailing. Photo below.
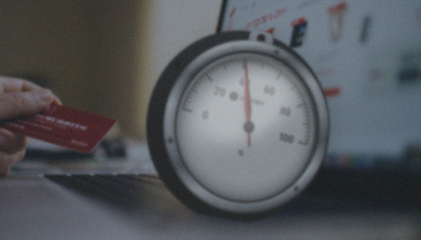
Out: % 40
